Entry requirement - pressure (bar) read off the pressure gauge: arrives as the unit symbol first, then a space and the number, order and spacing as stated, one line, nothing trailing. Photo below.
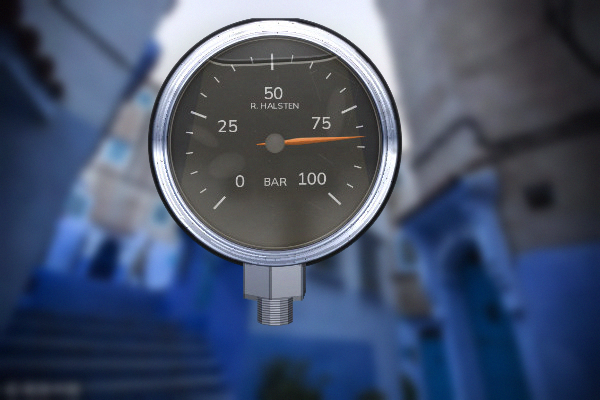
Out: bar 82.5
